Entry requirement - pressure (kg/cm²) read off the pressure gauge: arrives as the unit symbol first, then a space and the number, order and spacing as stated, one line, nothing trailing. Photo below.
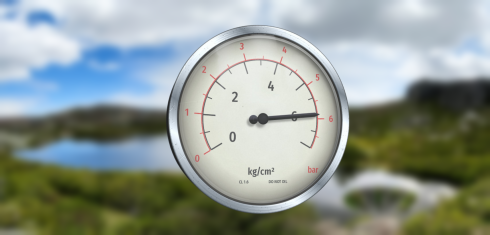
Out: kg/cm² 6
